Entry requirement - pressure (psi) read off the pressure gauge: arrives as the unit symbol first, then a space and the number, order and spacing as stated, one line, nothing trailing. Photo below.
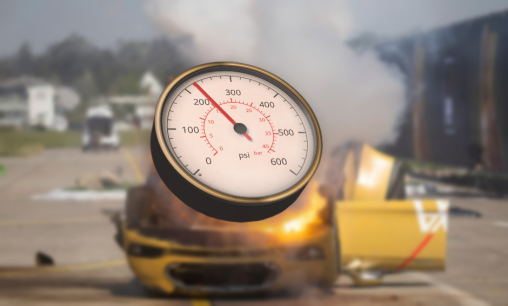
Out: psi 220
